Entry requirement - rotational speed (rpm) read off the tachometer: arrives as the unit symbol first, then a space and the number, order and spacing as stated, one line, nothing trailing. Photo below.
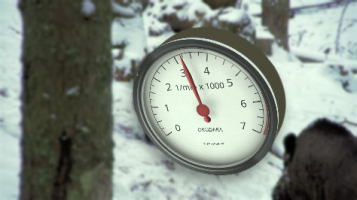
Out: rpm 3250
